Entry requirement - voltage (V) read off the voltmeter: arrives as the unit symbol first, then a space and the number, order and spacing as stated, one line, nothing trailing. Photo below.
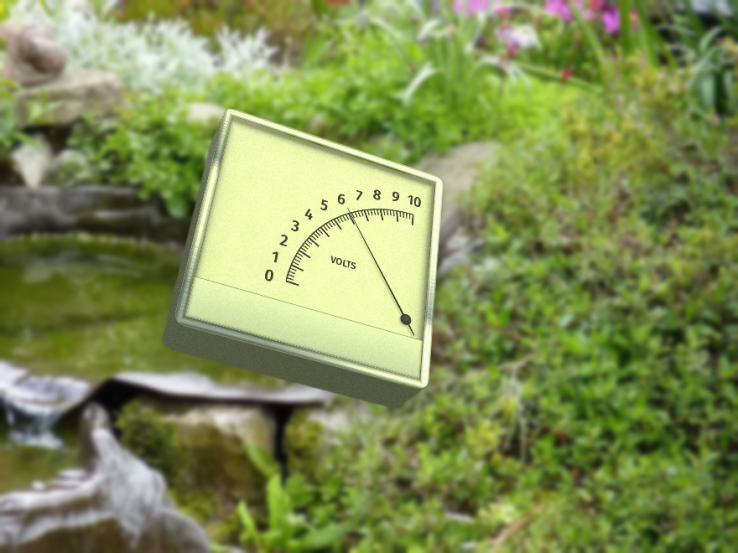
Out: V 6
